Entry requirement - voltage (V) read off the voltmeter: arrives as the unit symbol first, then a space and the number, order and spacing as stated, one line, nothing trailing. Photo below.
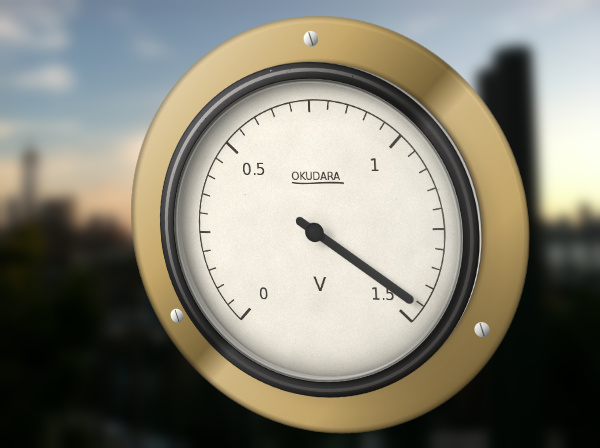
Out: V 1.45
